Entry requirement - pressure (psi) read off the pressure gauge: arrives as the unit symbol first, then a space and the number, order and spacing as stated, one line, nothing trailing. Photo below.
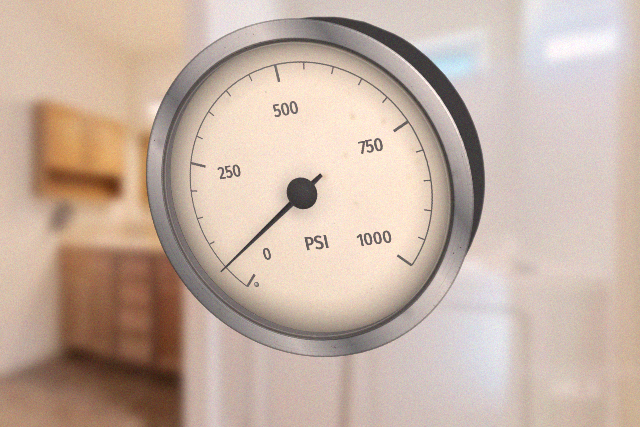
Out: psi 50
